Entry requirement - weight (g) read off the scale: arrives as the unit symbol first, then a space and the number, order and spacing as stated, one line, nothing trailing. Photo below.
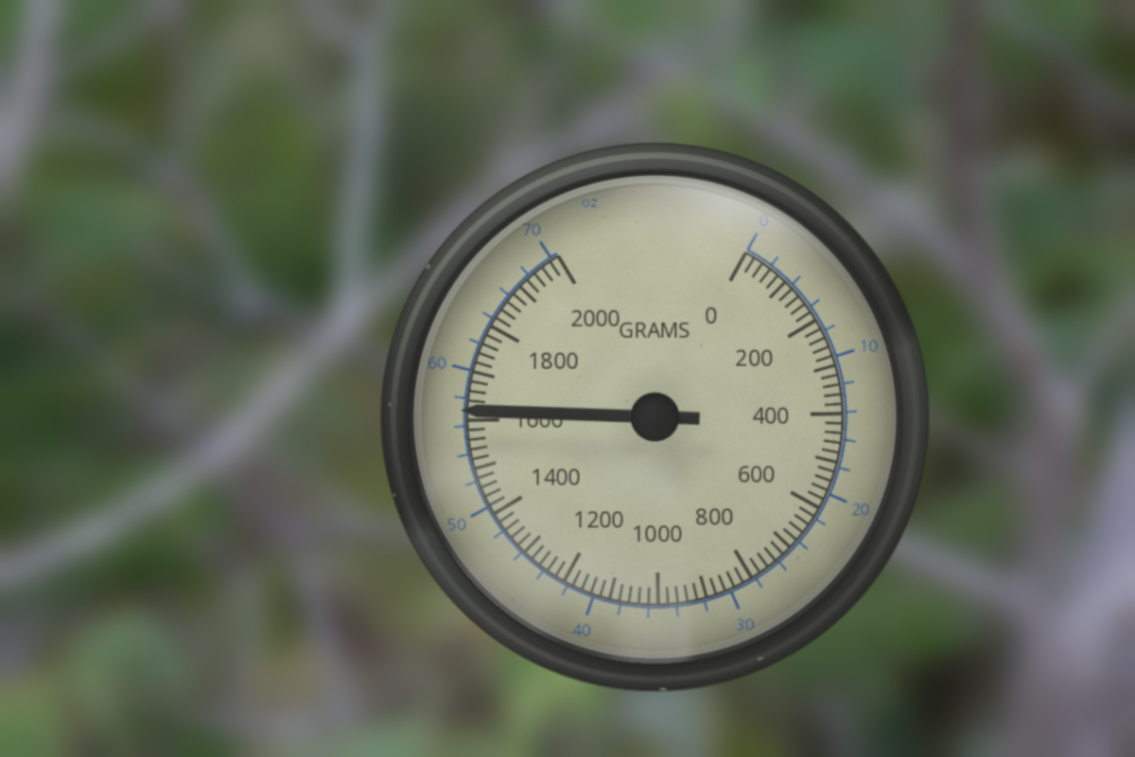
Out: g 1620
